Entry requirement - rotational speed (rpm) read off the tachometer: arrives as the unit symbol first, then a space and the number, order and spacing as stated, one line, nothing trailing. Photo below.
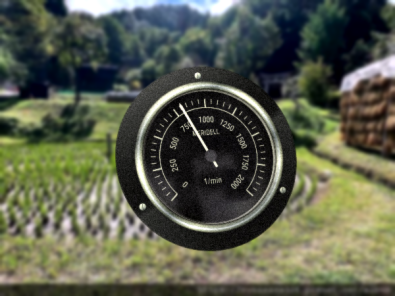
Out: rpm 800
